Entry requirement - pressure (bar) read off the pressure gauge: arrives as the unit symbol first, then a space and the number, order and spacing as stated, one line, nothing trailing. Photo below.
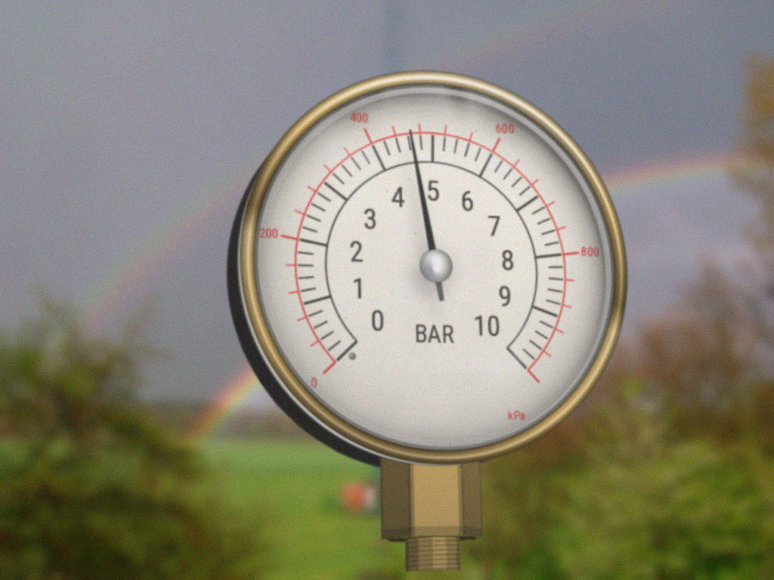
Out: bar 4.6
